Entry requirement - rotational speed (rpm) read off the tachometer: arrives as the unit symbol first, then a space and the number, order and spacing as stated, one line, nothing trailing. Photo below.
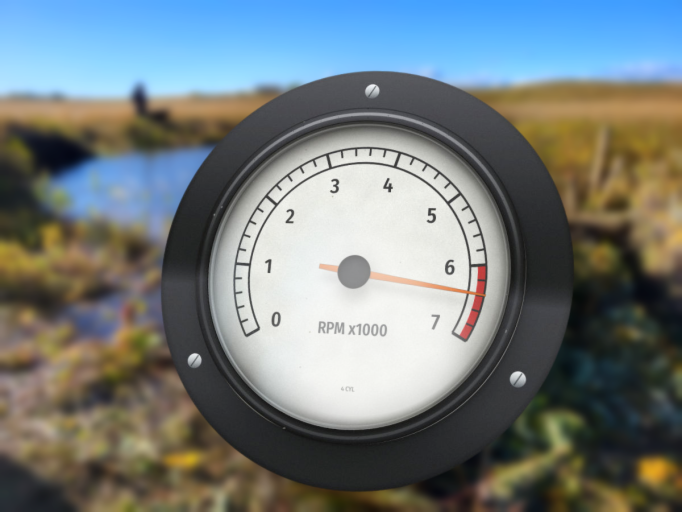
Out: rpm 6400
